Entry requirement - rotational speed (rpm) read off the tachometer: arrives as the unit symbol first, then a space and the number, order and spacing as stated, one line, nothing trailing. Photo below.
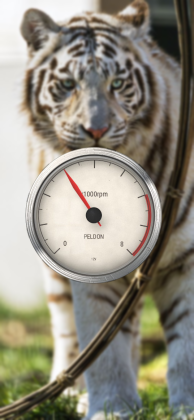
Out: rpm 3000
